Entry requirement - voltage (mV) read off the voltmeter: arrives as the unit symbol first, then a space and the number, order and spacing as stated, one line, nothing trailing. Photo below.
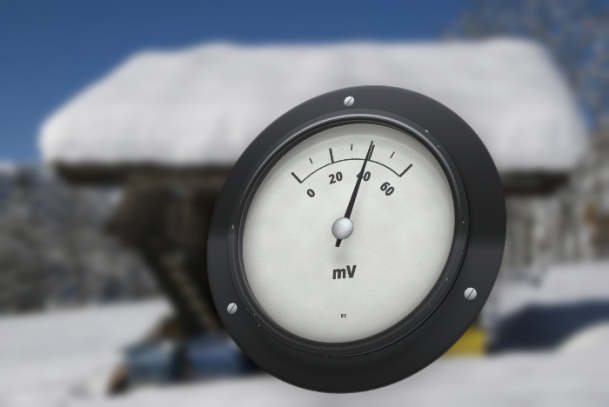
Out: mV 40
